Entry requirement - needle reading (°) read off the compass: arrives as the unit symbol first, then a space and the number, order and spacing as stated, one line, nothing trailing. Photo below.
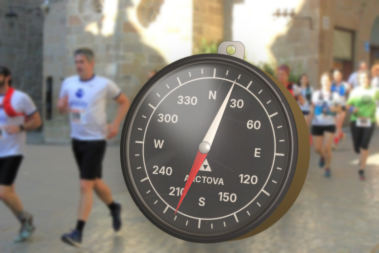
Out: ° 200
